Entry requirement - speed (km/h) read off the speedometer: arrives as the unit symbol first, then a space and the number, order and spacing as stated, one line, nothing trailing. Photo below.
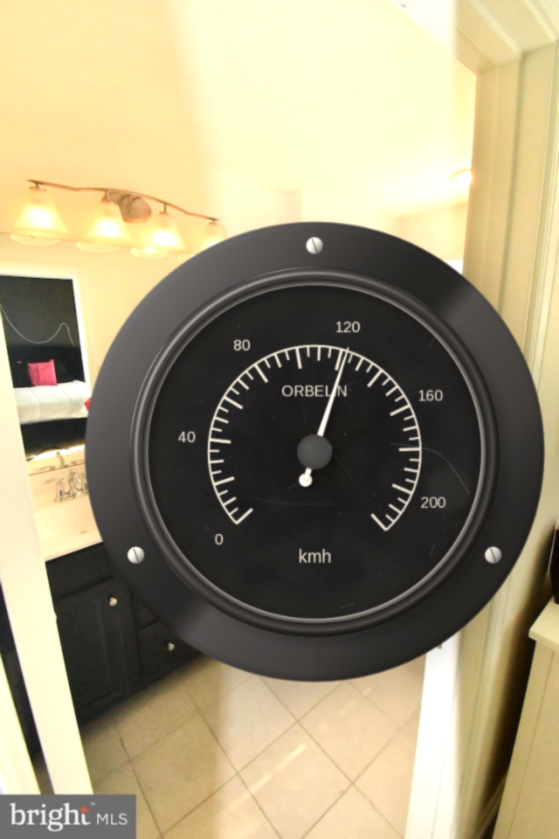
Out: km/h 122.5
